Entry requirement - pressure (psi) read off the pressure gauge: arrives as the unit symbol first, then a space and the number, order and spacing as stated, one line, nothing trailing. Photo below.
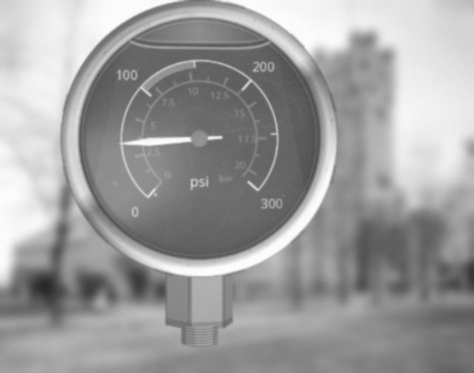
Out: psi 50
